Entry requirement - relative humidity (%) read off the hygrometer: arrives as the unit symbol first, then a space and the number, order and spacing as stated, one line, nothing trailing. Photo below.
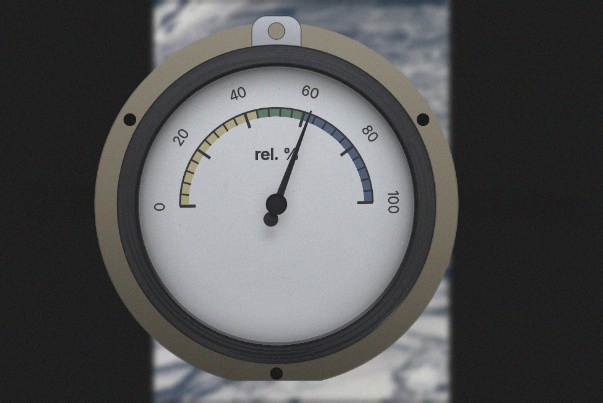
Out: % 62
